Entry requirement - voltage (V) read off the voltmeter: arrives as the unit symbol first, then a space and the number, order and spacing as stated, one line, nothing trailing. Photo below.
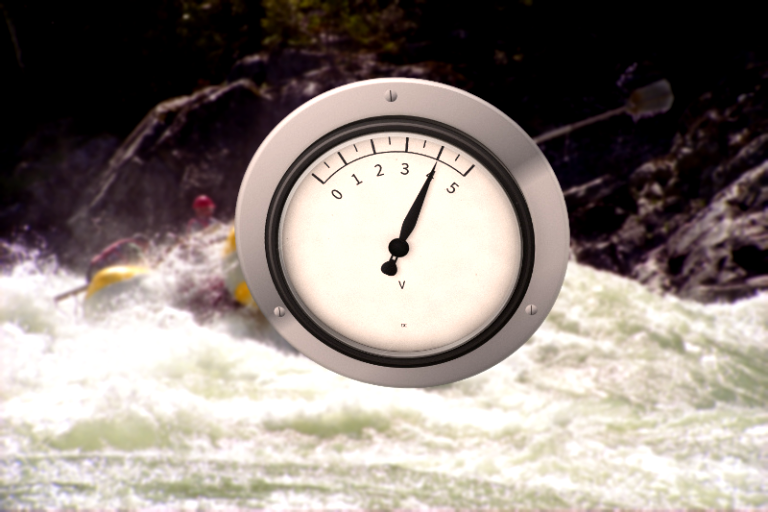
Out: V 4
